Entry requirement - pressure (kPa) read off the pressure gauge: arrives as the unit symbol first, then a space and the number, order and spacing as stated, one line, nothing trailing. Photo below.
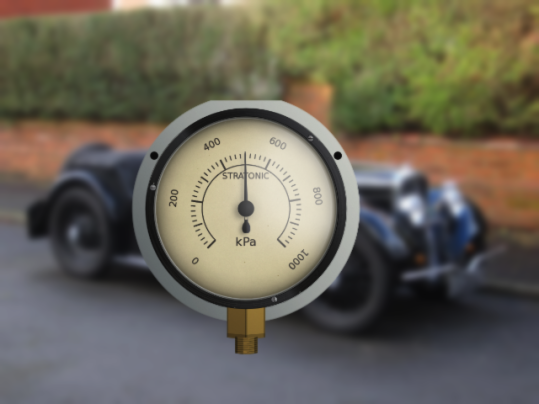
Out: kPa 500
